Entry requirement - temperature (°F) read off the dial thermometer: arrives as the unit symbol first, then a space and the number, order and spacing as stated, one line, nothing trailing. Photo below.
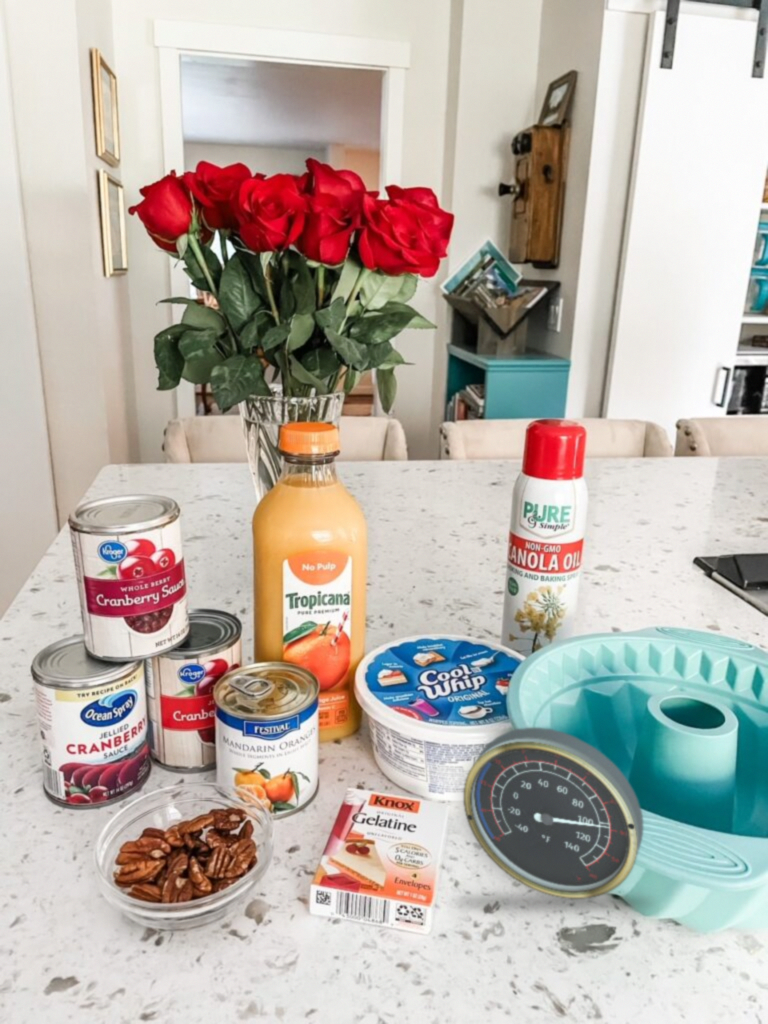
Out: °F 100
